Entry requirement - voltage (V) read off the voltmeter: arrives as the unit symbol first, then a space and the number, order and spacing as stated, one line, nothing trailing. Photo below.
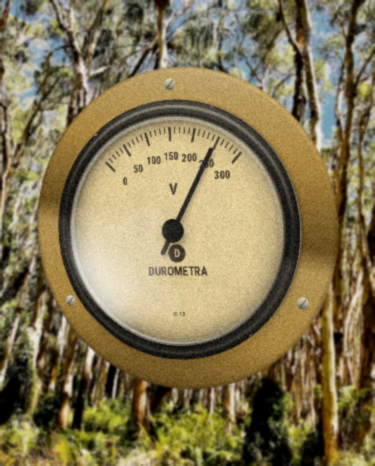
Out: V 250
